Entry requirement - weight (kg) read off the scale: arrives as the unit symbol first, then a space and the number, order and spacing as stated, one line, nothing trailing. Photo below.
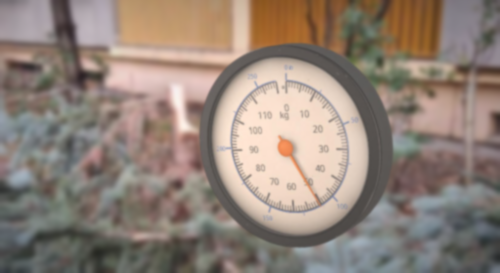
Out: kg 50
